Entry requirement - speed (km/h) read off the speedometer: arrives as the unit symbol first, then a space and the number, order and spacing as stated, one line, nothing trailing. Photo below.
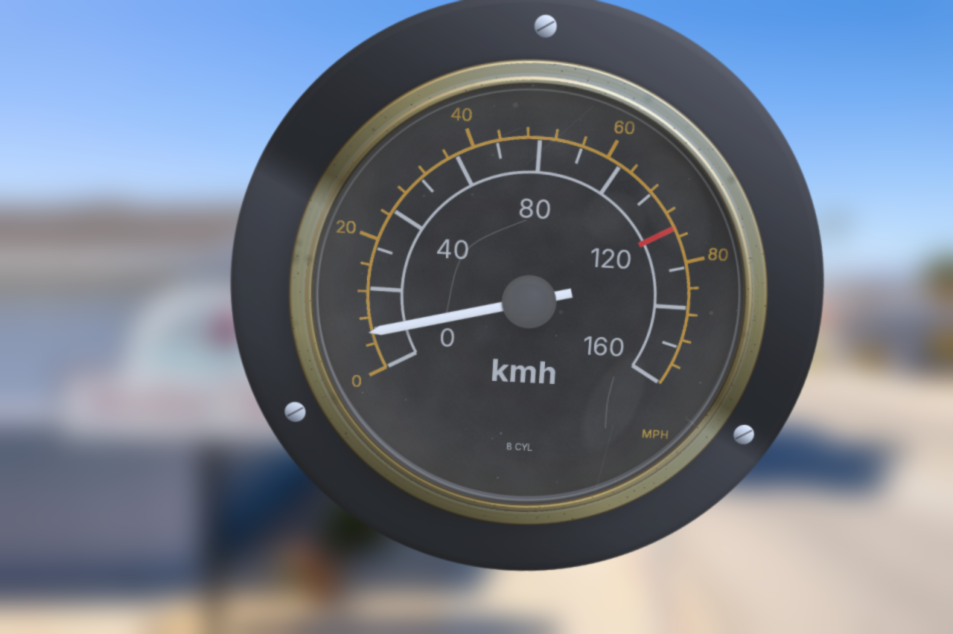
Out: km/h 10
